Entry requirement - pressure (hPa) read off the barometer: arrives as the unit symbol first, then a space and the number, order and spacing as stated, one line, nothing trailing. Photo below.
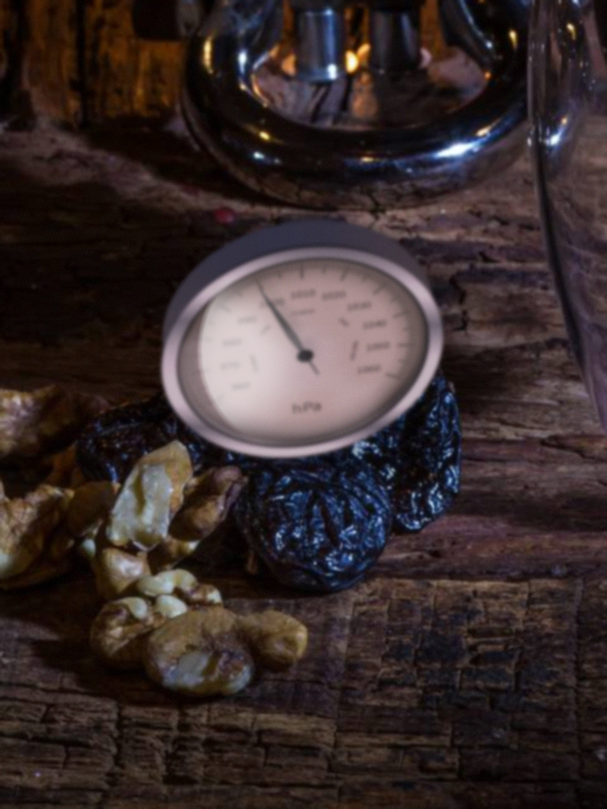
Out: hPa 1000
